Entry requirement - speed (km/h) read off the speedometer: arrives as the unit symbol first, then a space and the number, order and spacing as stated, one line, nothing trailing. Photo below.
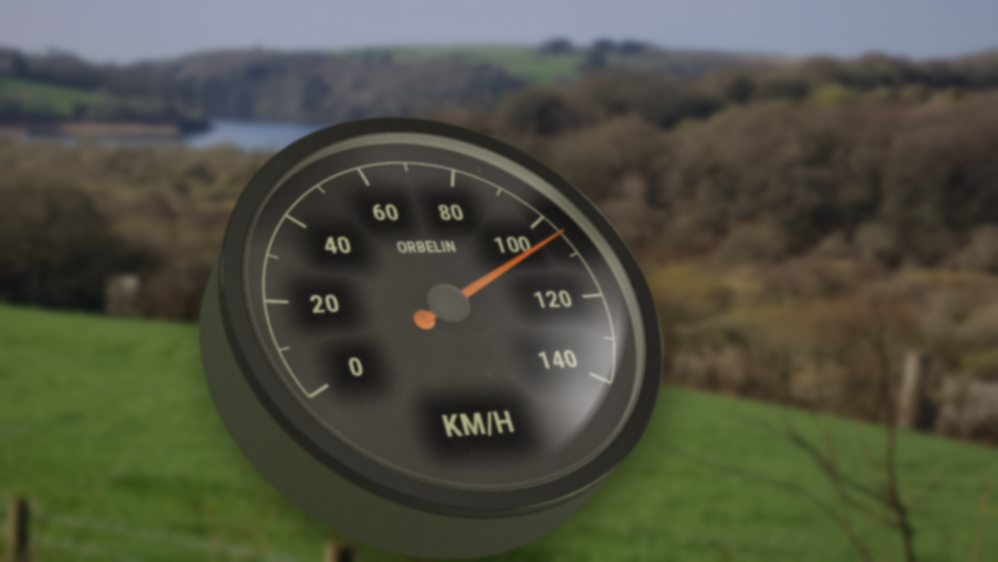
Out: km/h 105
